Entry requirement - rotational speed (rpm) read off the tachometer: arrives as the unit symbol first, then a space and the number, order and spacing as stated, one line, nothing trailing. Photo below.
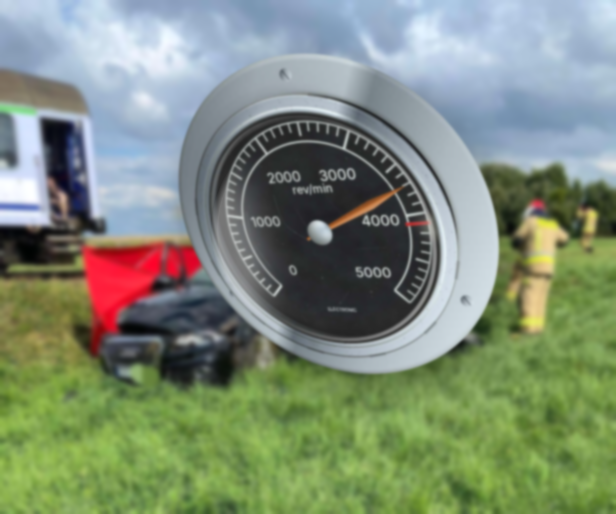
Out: rpm 3700
